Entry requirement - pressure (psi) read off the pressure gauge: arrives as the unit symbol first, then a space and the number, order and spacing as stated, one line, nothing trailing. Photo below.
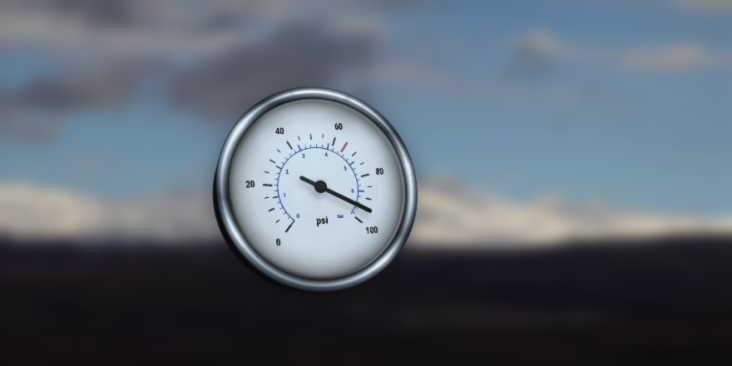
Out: psi 95
